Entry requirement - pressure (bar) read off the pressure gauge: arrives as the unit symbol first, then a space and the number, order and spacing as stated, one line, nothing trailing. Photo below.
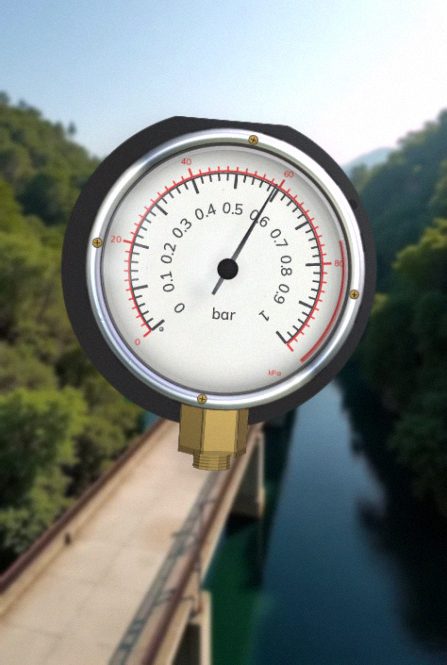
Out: bar 0.59
